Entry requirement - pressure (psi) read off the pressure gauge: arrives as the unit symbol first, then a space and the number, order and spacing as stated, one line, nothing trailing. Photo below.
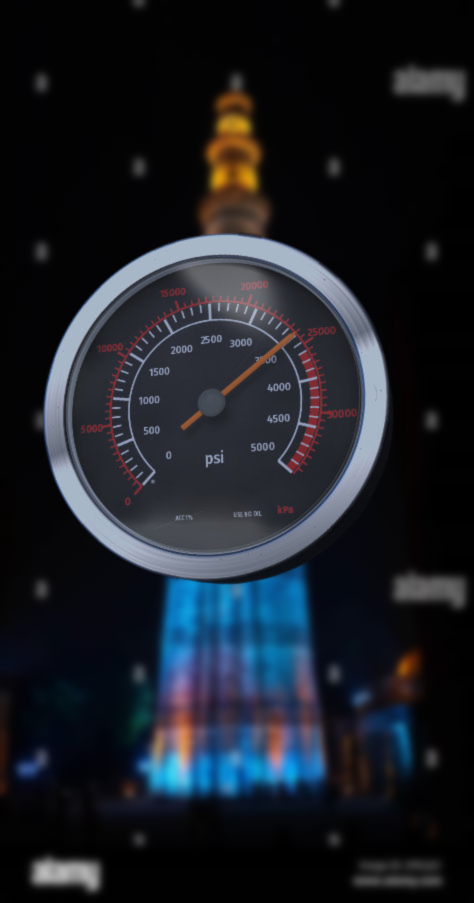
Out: psi 3500
